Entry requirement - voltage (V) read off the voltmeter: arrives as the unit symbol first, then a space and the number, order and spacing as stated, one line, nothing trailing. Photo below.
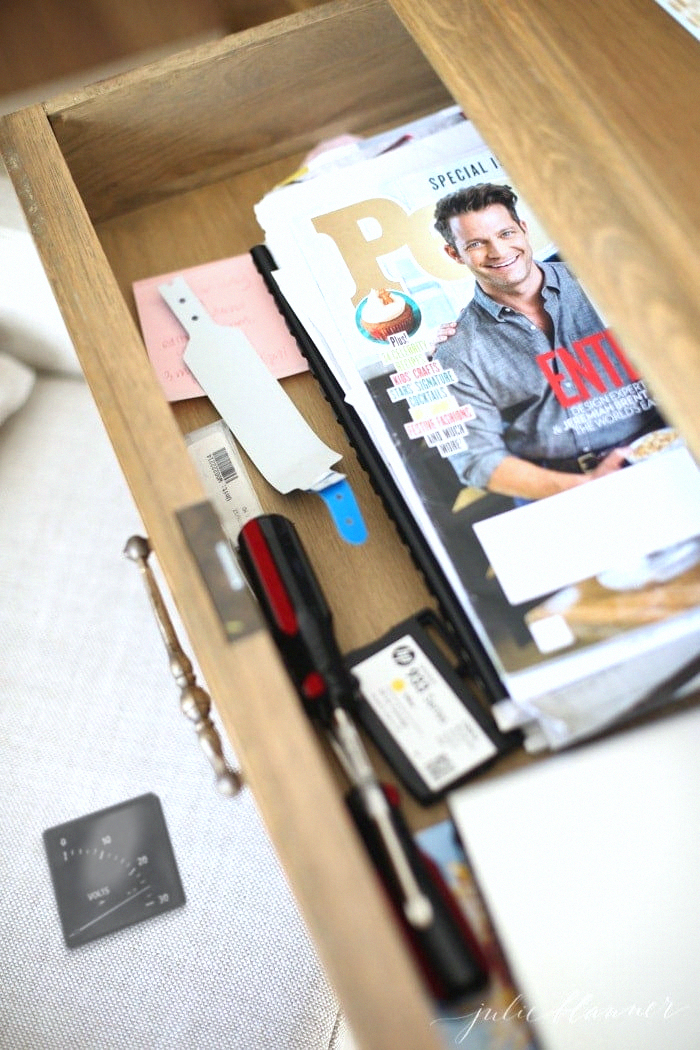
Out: V 26
